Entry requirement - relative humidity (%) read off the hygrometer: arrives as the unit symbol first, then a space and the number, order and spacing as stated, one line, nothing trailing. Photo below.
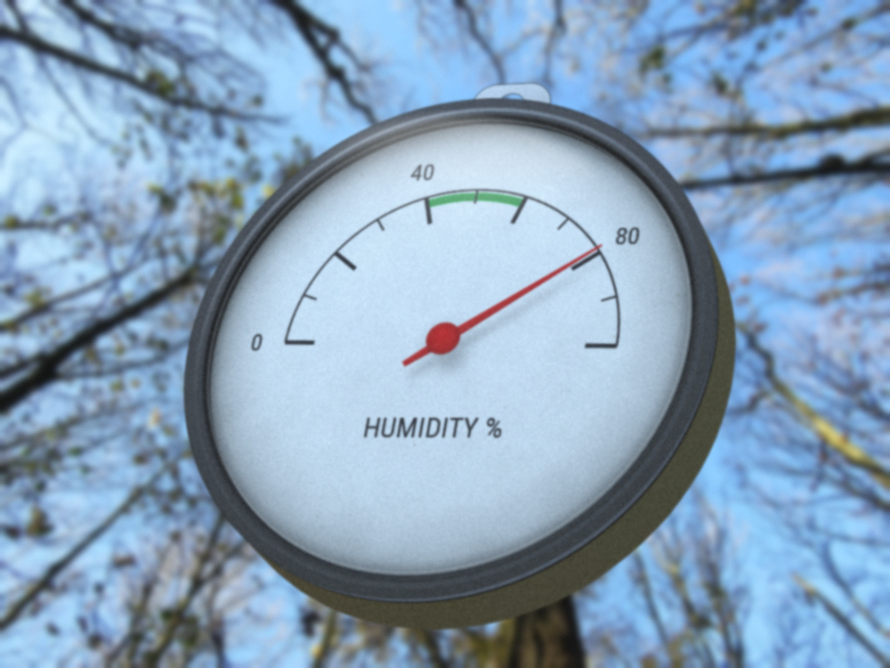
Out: % 80
